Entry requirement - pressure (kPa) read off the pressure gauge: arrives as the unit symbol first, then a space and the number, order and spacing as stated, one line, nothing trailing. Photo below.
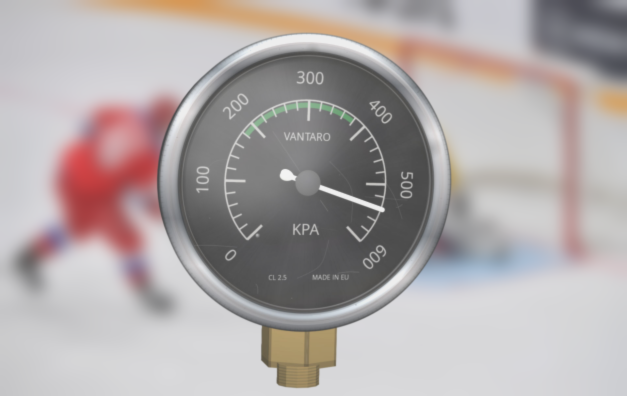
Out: kPa 540
